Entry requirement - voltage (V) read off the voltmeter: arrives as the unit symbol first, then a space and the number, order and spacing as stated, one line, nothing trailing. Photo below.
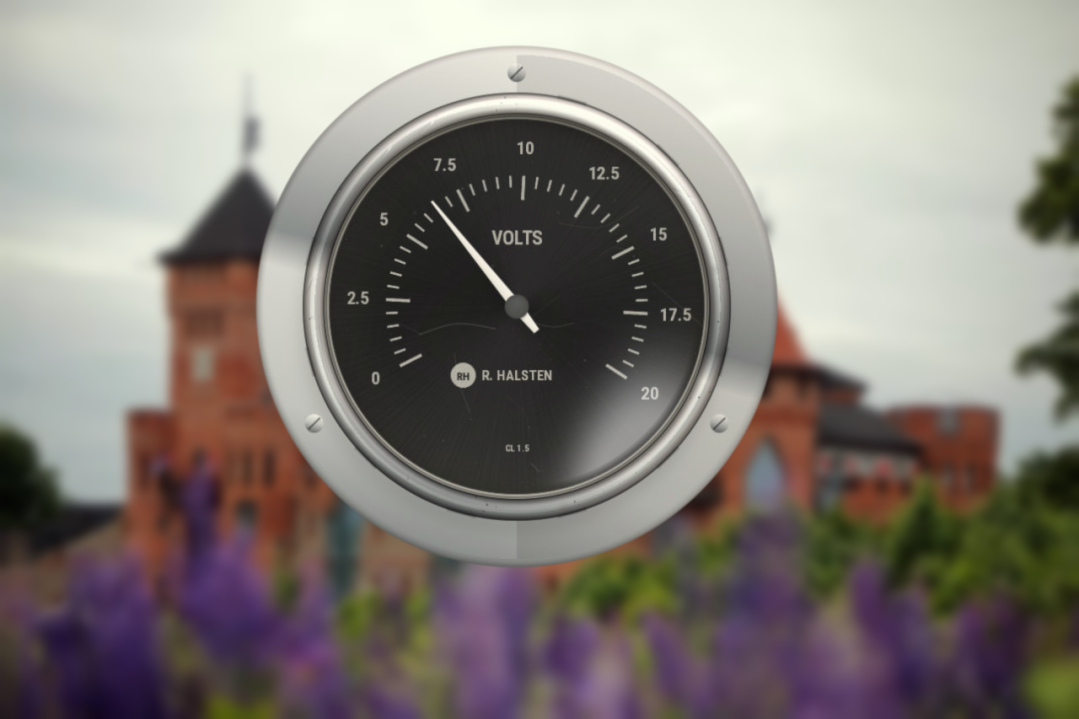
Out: V 6.5
